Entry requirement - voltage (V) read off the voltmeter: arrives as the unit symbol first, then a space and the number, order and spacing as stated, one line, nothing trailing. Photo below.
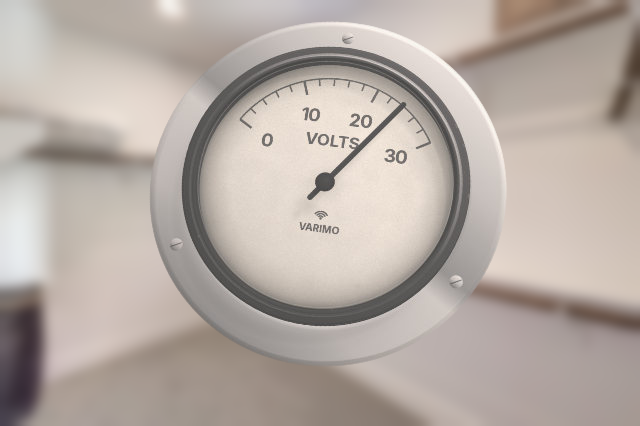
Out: V 24
